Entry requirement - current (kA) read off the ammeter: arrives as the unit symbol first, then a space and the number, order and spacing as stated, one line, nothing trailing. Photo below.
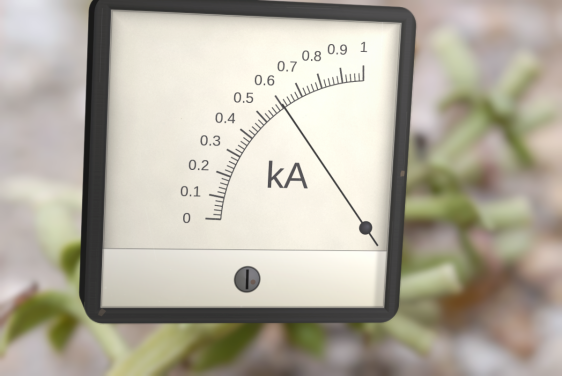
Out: kA 0.6
